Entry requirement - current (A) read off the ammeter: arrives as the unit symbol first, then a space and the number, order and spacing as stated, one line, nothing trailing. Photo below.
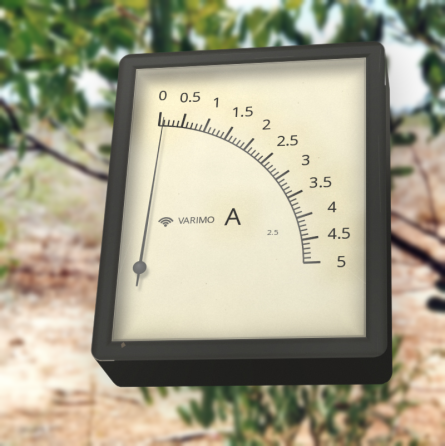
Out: A 0.1
